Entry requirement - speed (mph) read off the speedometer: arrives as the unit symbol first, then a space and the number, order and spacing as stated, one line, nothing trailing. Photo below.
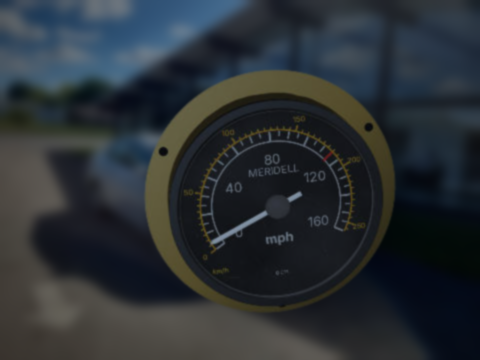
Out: mph 5
